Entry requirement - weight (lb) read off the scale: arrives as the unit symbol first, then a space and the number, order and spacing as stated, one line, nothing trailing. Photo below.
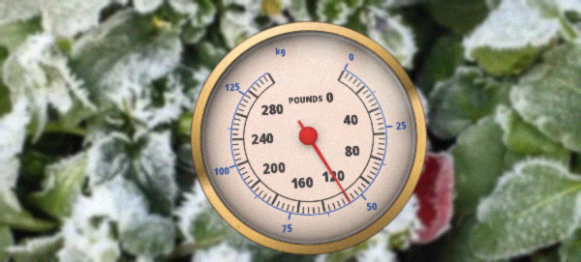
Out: lb 120
